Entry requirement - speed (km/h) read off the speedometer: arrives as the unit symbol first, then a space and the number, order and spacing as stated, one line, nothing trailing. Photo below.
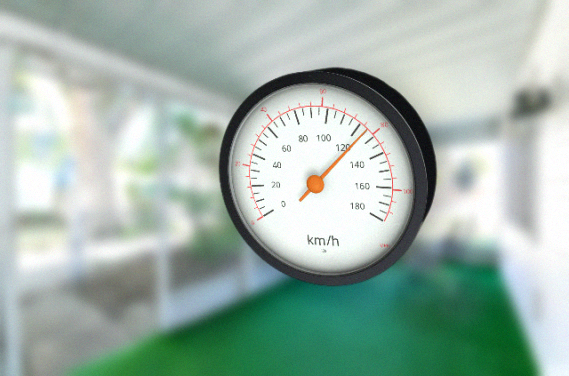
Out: km/h 125
